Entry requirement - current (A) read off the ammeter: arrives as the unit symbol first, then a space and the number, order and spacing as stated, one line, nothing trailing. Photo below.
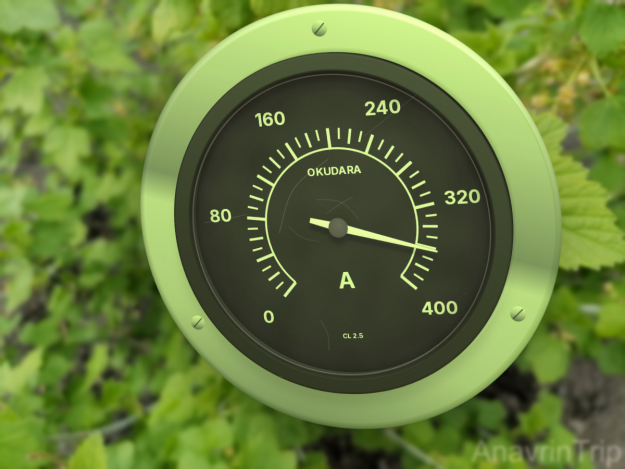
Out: A 360
